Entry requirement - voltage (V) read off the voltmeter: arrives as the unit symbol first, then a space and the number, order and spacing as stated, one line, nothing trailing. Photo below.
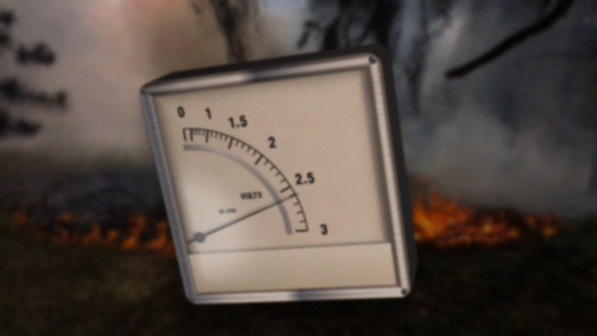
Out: V 2.6
